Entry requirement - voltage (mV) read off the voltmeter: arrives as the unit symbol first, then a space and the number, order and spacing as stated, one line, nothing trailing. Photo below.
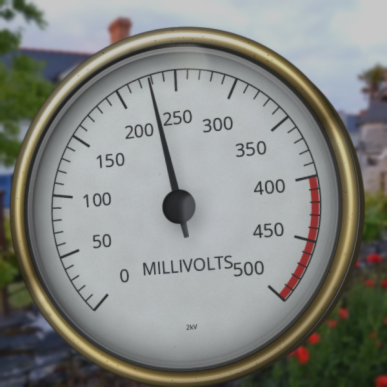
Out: mV 230
